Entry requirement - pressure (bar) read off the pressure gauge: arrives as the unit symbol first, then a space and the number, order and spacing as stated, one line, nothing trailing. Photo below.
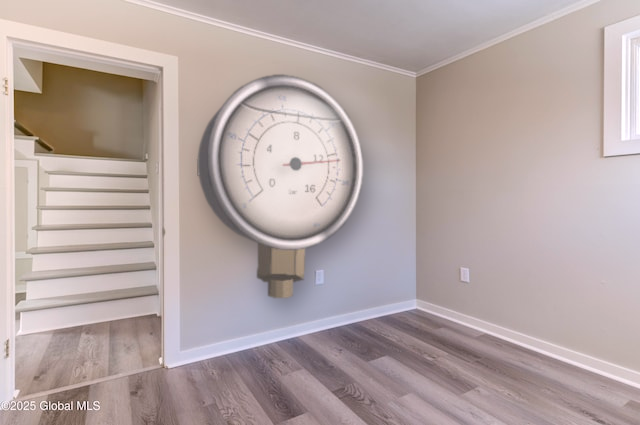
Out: bar 12.5
